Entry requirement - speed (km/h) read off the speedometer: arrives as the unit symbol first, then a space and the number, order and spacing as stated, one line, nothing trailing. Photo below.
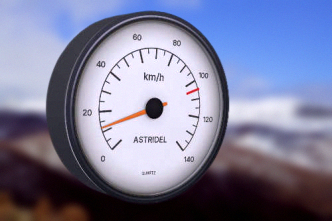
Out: km/h 12.5
